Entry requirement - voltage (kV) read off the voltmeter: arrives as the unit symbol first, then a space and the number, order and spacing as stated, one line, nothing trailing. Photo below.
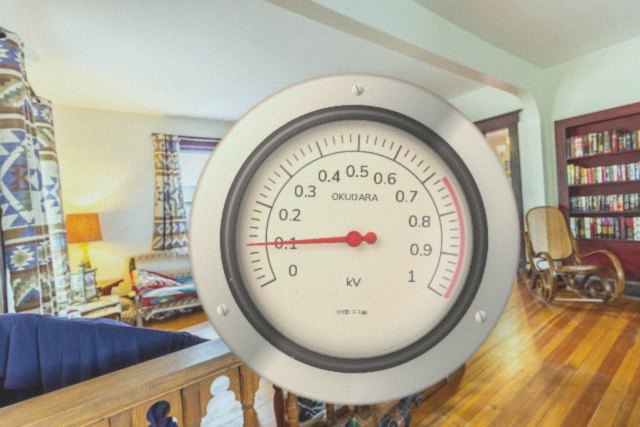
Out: kV 0.1
